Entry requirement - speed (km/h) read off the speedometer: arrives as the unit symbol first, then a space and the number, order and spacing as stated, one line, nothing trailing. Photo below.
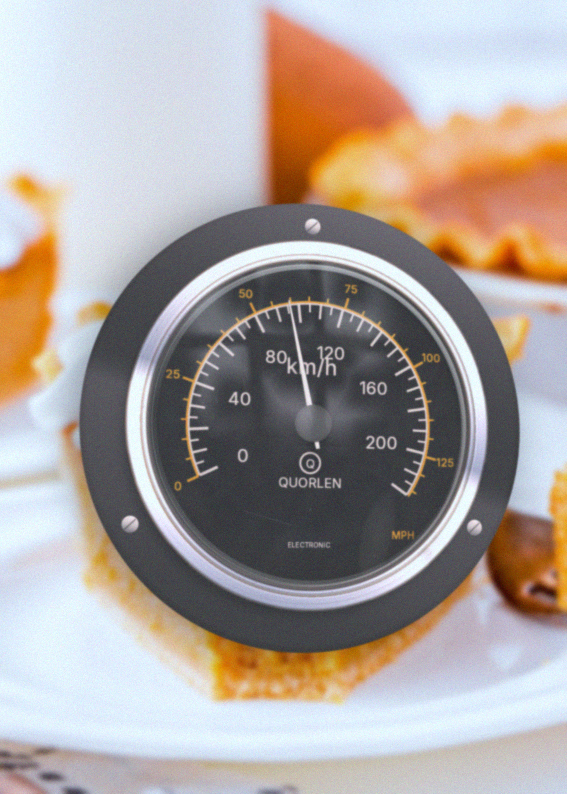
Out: km/h 95
